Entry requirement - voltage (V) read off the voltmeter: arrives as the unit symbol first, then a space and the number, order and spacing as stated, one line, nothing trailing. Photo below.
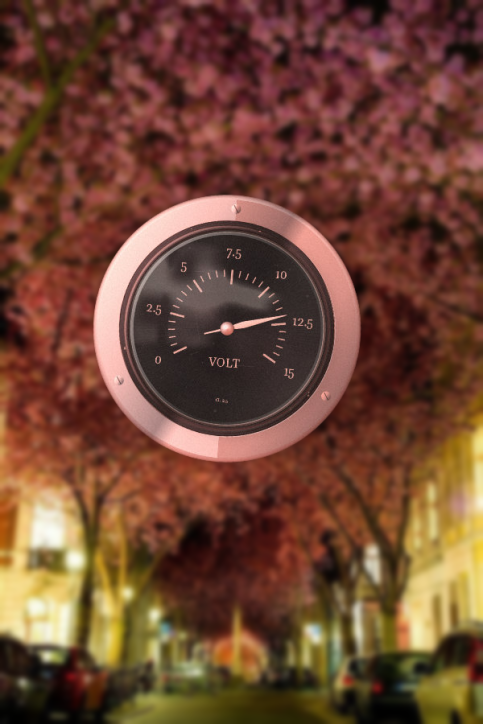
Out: V 12
